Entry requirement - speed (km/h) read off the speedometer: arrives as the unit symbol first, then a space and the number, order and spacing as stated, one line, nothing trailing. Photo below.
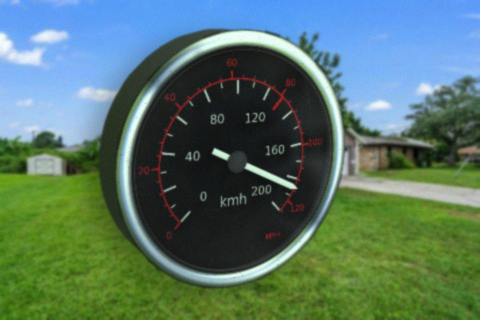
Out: km/h 185
